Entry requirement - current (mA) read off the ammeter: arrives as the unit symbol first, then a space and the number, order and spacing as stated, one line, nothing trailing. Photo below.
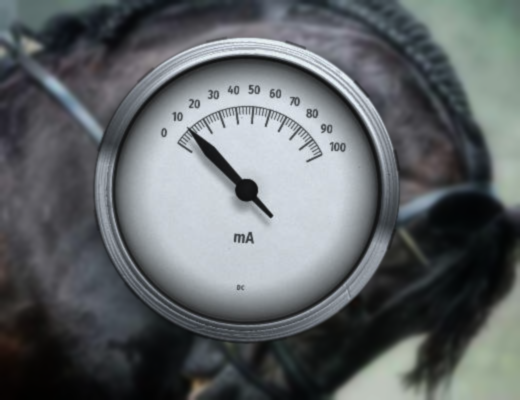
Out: mA 10
